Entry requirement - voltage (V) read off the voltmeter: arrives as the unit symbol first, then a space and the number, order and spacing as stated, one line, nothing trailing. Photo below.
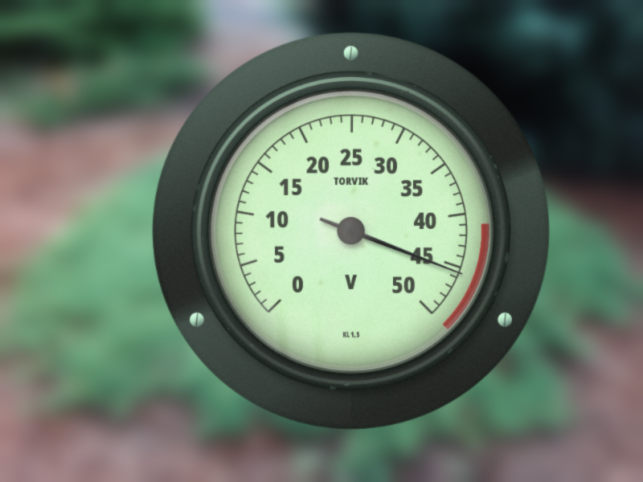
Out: V 45.5
